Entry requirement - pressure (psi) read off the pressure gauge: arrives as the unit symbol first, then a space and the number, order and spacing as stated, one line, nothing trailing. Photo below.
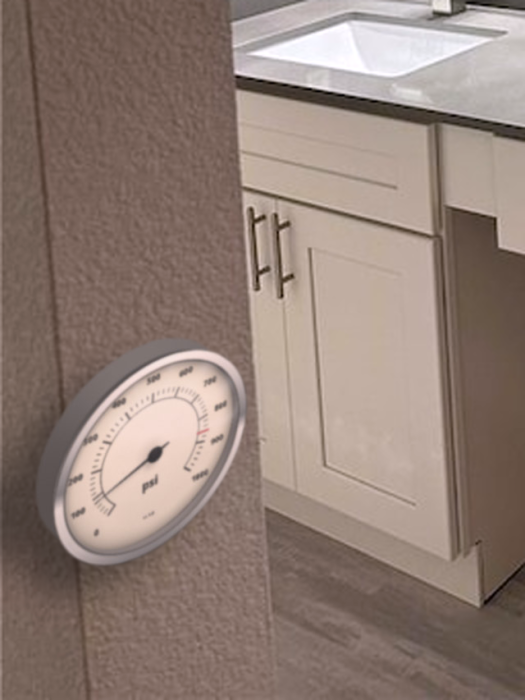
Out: psi 100
